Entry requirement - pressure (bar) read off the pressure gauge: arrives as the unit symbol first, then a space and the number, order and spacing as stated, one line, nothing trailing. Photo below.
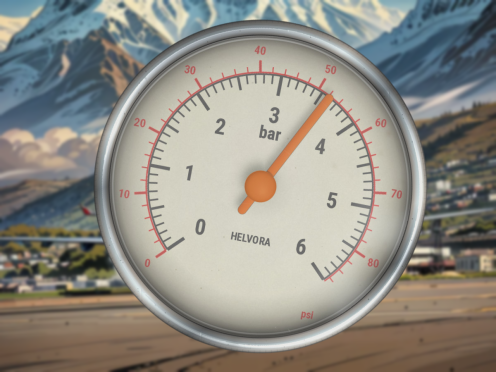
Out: bar 3.6
